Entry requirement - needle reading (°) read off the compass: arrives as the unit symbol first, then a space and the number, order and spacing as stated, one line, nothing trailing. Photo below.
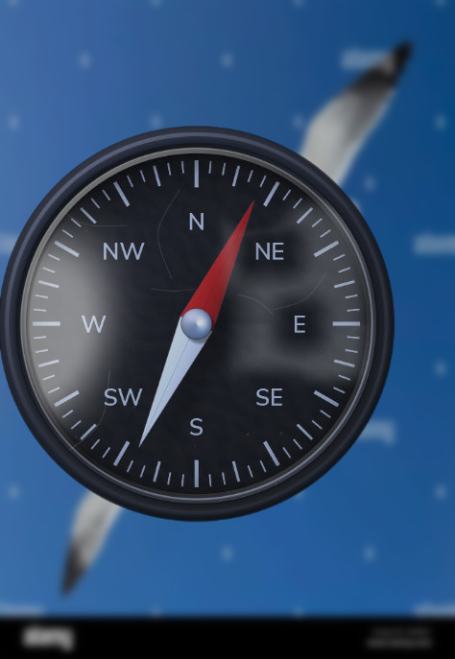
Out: ° 25
